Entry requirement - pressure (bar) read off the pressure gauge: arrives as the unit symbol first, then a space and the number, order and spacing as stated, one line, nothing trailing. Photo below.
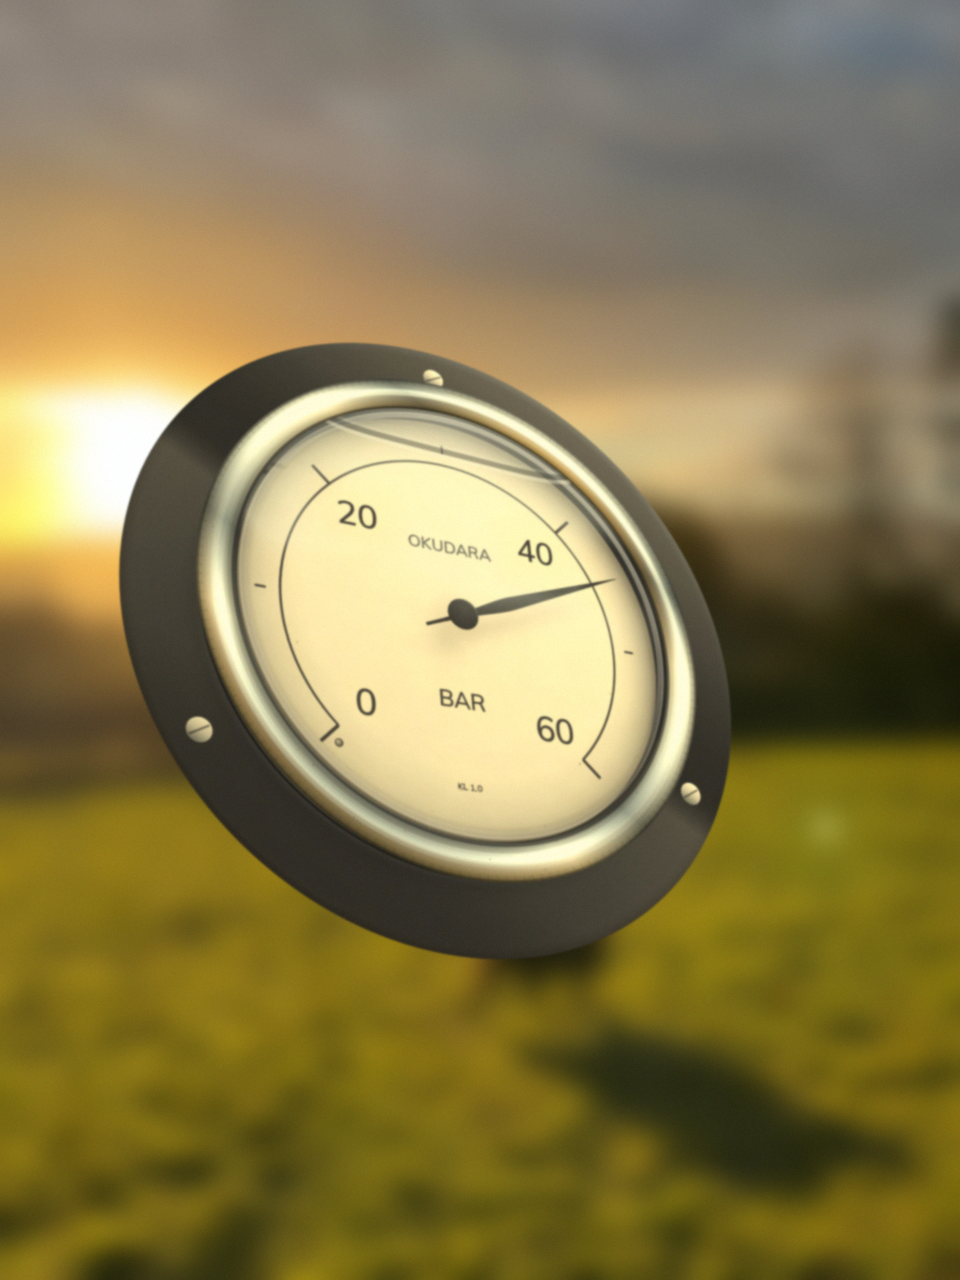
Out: bar 45
